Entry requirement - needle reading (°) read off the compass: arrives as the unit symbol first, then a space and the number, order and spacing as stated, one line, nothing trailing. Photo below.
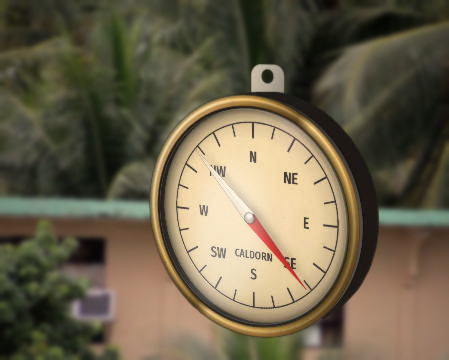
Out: ° 135
